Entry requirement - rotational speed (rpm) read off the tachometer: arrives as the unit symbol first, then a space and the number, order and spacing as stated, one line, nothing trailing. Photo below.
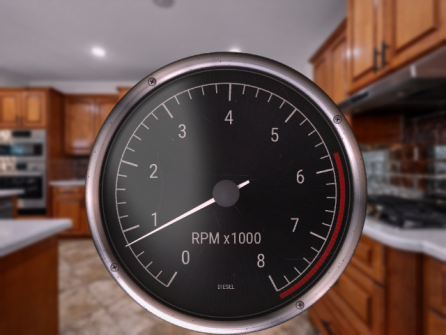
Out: rpm 800
